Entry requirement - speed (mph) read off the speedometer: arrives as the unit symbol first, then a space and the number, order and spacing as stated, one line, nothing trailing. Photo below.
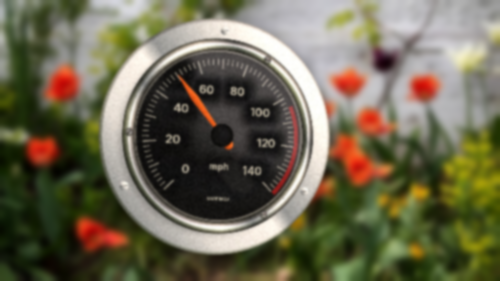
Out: mph 50
